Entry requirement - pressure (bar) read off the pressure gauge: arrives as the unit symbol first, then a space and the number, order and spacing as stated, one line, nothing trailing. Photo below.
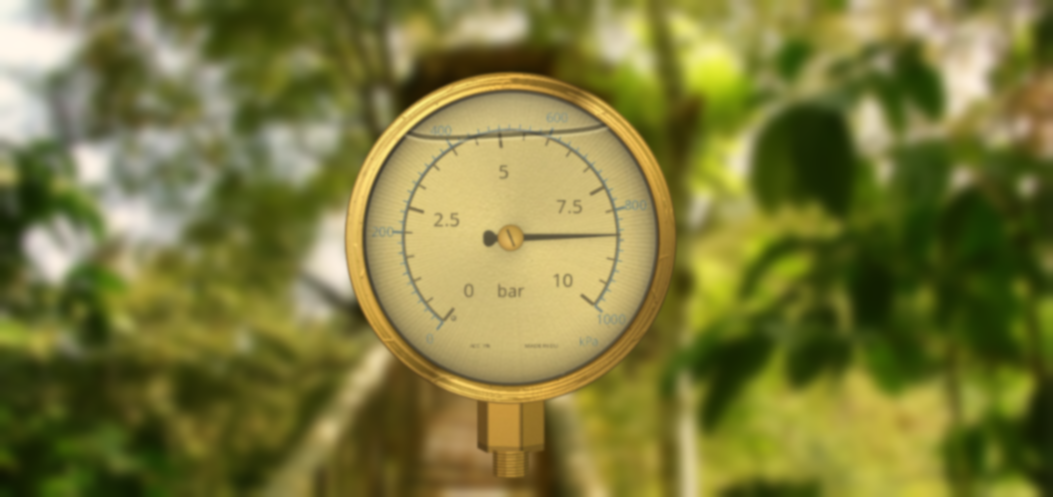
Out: bar 8.5
